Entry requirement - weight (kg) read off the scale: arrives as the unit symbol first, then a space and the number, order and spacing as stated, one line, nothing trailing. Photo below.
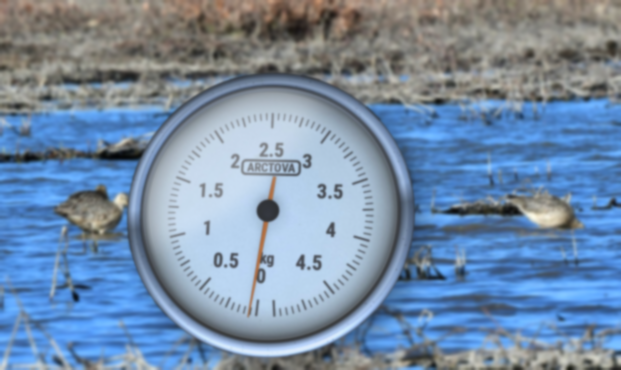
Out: kg 0.05
